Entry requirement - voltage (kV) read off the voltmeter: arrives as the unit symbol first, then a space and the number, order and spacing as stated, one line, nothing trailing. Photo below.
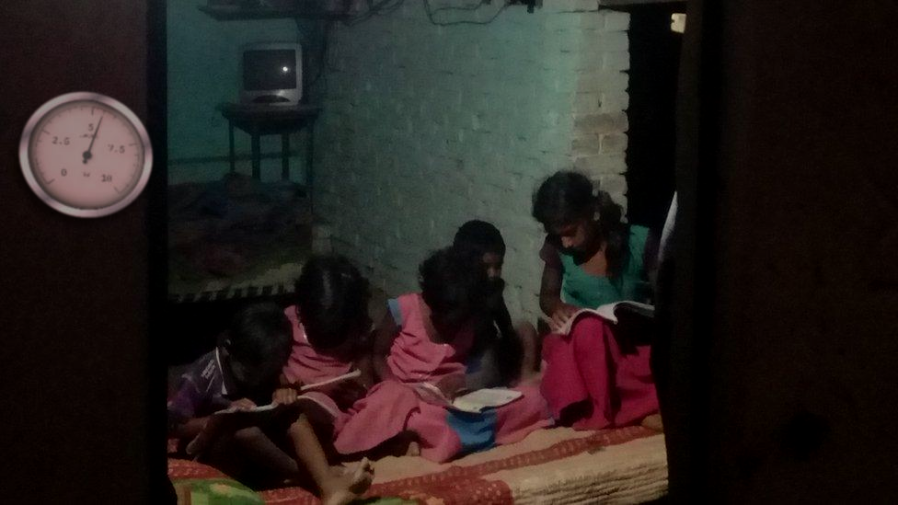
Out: kV 5.5
